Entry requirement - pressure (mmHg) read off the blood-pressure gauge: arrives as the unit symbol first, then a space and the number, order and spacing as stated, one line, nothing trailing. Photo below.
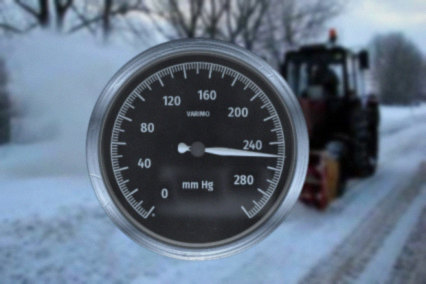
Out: mmHg 250
